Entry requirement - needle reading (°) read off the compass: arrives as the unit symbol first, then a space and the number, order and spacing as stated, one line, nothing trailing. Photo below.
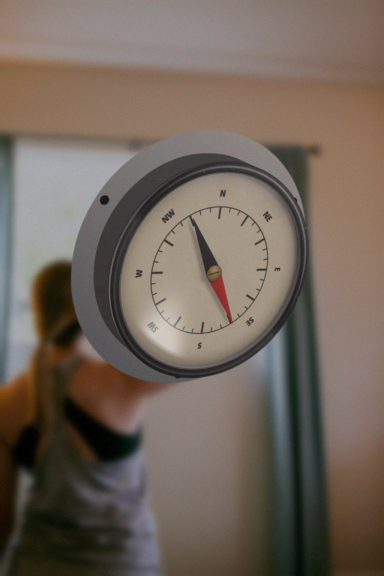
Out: ° 150
